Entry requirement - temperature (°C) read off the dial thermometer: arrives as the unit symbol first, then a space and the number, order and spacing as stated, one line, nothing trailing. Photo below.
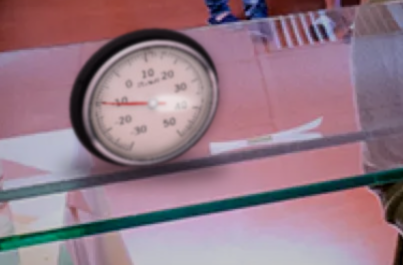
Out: °C -10
